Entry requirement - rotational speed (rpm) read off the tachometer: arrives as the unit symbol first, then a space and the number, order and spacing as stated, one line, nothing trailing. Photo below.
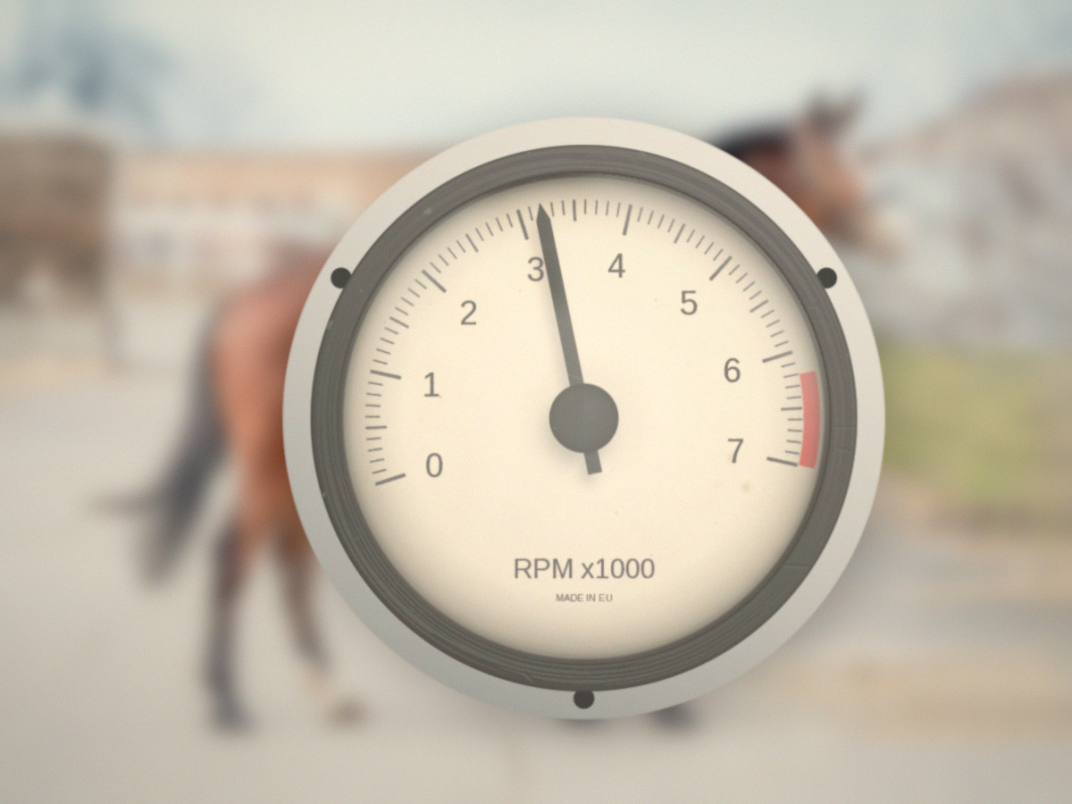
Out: rpm 3200
